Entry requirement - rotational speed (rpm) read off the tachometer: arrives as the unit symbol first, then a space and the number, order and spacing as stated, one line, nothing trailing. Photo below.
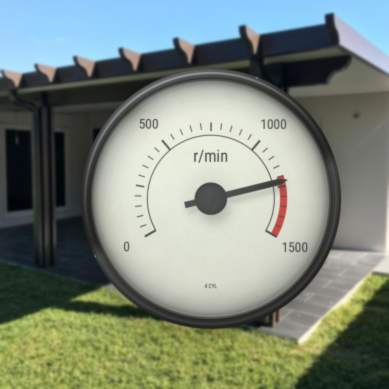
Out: rpm 1225
